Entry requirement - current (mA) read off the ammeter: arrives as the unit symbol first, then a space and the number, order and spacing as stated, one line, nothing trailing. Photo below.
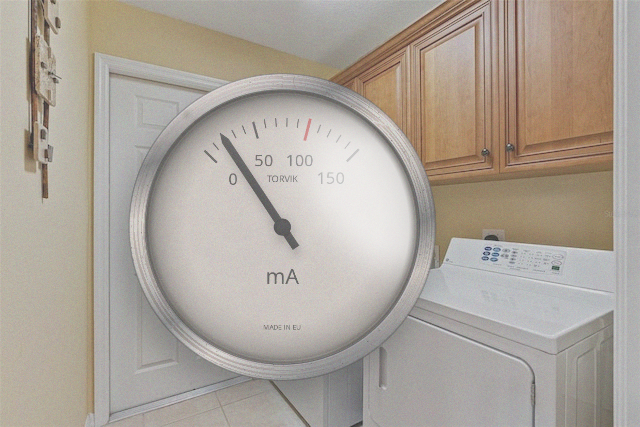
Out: mA 20
